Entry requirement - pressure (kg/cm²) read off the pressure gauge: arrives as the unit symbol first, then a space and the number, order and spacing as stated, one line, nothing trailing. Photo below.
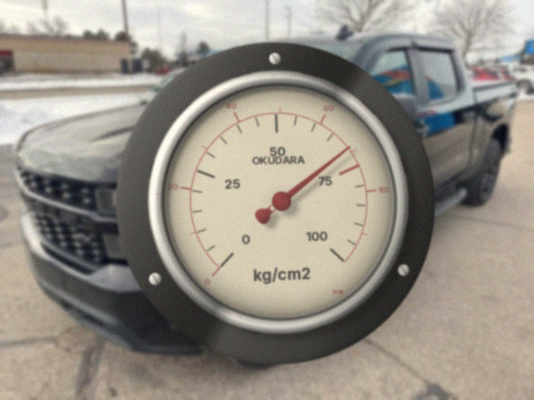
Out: kg/cm² 70
